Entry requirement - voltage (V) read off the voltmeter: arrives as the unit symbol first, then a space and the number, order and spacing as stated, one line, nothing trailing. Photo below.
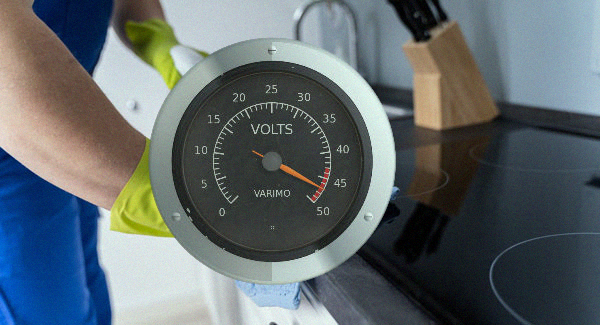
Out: V 47
